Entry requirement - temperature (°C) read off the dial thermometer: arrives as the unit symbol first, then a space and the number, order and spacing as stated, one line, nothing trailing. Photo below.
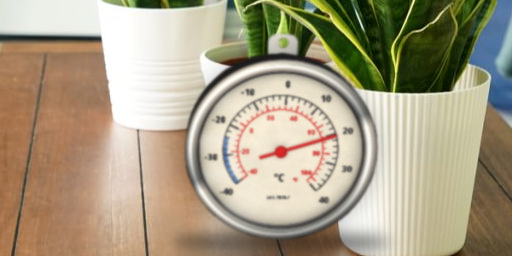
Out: °C 20
